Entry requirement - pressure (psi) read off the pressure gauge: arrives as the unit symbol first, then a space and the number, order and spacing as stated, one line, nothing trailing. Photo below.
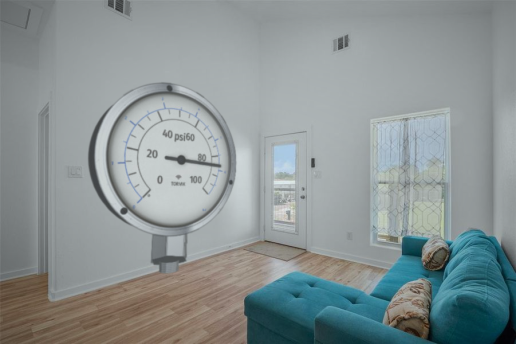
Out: psi 85
